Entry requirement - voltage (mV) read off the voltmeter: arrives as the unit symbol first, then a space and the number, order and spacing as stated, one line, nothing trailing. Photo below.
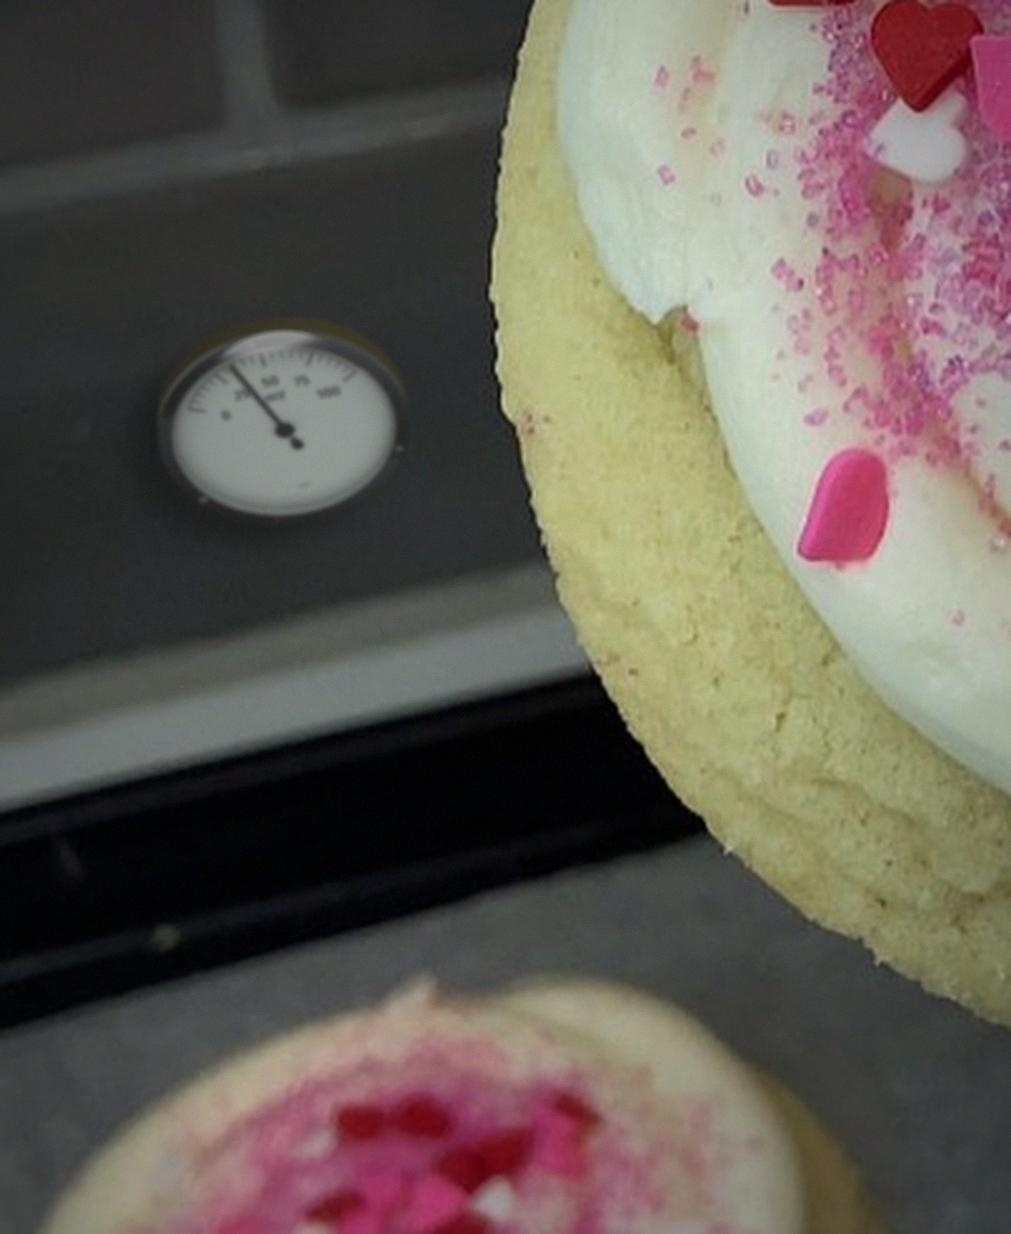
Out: mV 35
